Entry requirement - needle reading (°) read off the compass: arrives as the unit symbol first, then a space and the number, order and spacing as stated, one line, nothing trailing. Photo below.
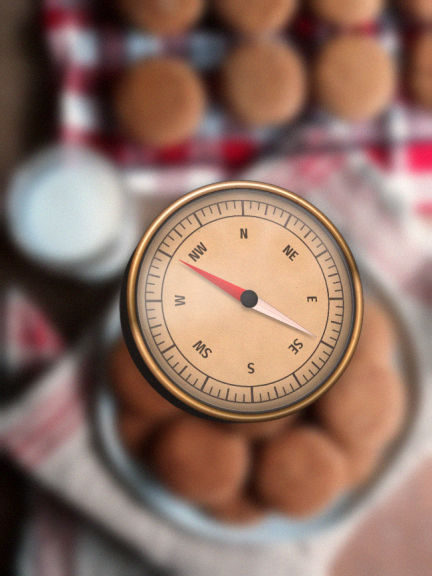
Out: ° 300
